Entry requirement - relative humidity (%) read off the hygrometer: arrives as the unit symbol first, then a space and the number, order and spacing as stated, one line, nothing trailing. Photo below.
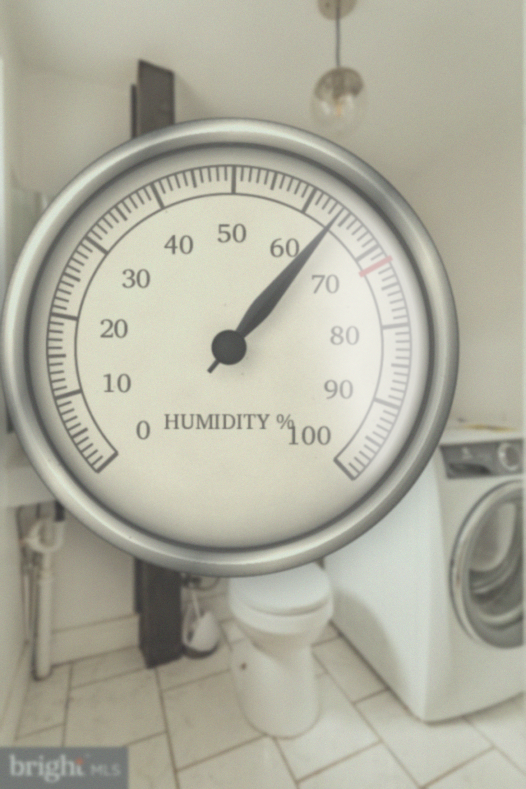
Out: % 64
